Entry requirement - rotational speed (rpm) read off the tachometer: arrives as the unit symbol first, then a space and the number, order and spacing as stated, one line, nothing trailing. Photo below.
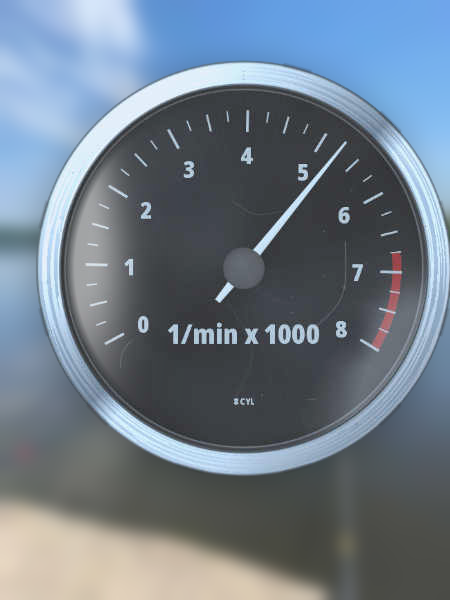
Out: rpm 5250
